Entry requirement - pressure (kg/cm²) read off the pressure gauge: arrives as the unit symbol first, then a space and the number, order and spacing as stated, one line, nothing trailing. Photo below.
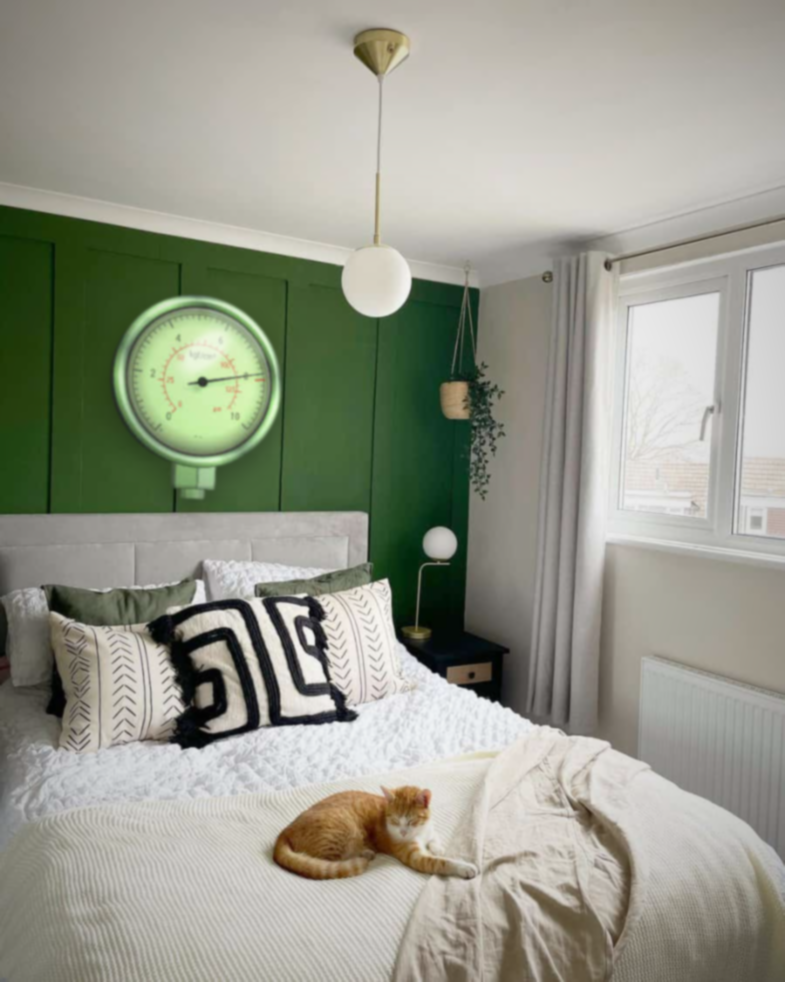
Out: kg/cm² 8
